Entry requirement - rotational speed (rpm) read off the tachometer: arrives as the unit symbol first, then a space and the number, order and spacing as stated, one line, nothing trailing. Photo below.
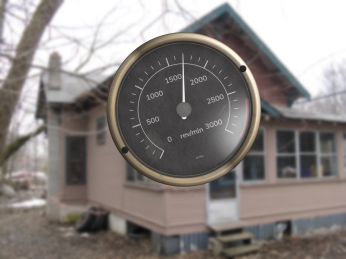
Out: rpm 1700
